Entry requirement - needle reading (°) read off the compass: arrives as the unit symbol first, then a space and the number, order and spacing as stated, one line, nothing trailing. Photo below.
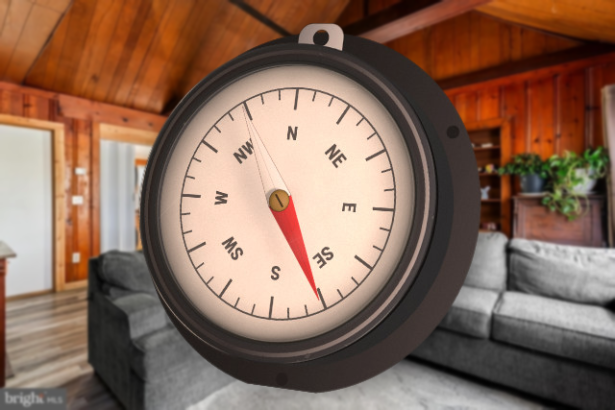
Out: ° 150
